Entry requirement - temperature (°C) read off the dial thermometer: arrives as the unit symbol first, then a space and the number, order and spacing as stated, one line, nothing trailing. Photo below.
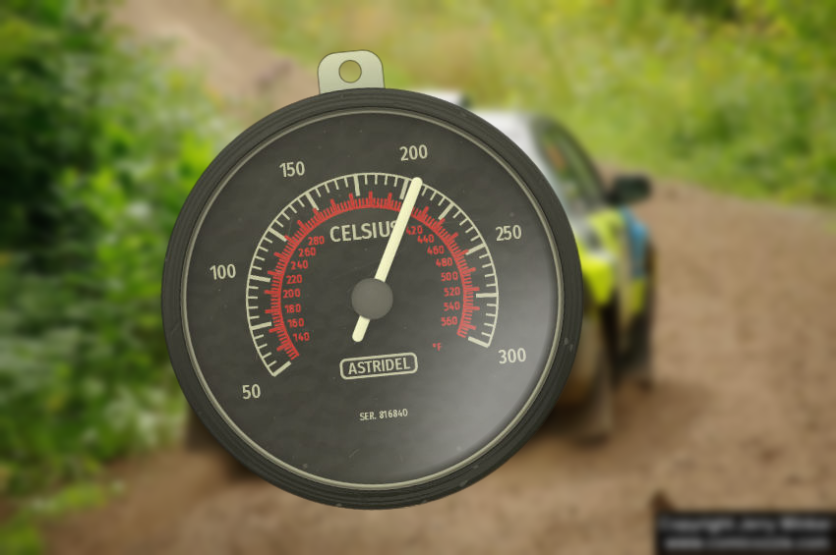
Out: °C 205
